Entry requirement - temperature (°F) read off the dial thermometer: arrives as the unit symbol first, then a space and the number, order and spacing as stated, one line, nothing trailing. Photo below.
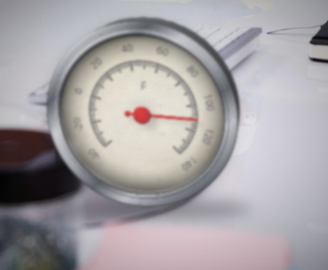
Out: °F 110
